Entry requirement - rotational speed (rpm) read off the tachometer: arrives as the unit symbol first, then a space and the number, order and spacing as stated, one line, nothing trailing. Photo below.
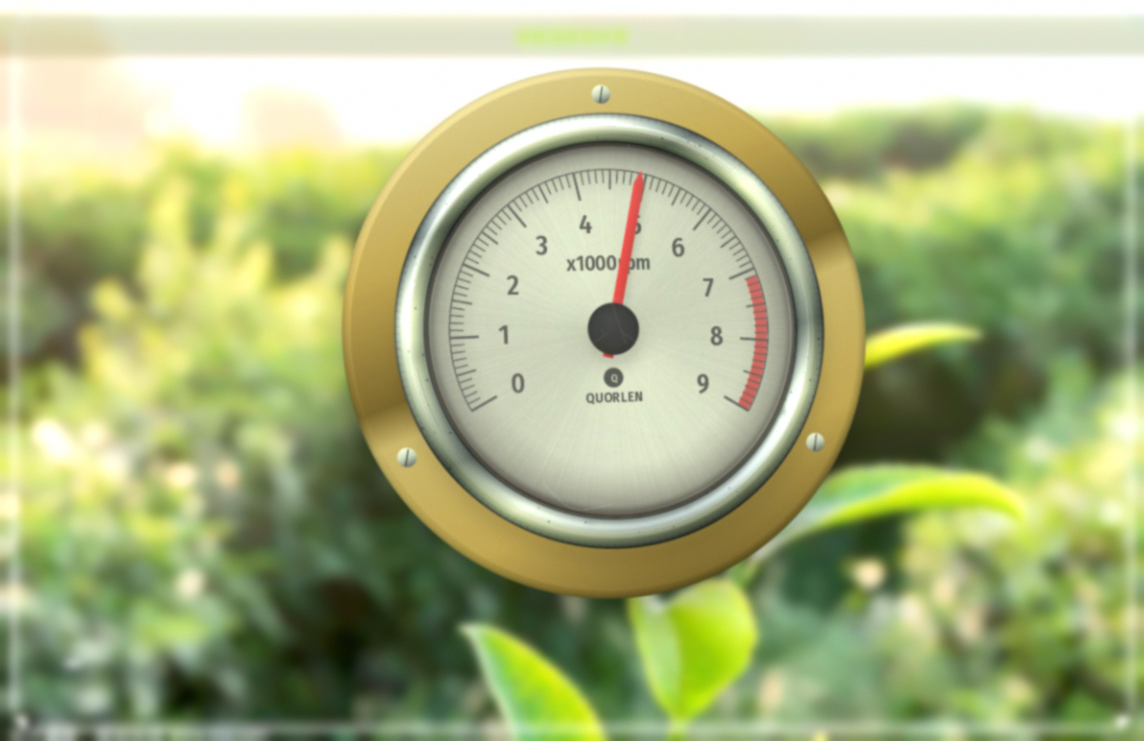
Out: rpm 4900
